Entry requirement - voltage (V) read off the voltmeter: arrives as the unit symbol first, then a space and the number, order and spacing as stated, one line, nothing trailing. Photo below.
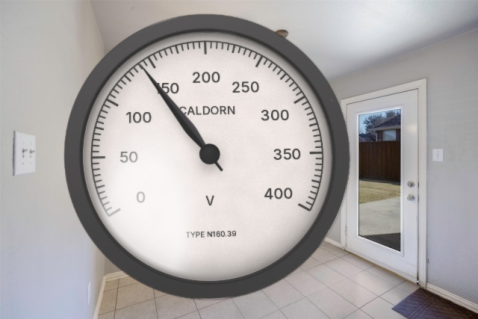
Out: V 140
